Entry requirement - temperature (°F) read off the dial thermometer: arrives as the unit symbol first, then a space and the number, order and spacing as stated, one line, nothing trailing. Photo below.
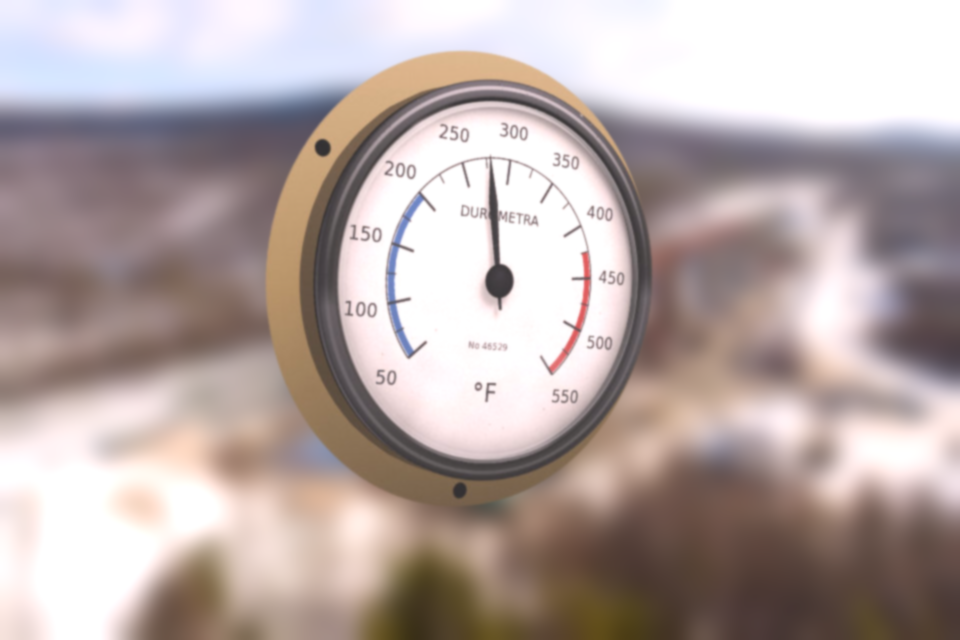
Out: °F 275
